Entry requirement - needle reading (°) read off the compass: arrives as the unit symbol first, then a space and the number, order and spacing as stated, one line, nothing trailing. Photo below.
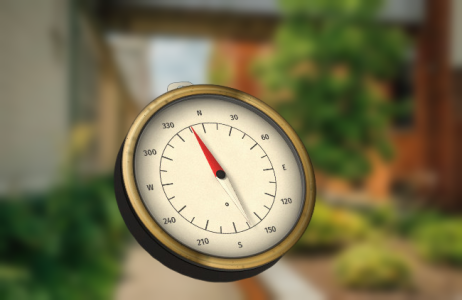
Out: ° 345
